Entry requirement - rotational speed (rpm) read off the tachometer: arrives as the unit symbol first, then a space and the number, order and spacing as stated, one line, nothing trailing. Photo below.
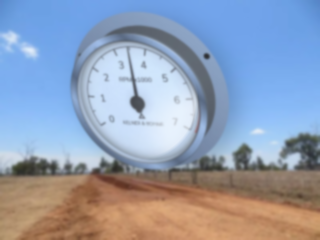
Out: rpm 3500
